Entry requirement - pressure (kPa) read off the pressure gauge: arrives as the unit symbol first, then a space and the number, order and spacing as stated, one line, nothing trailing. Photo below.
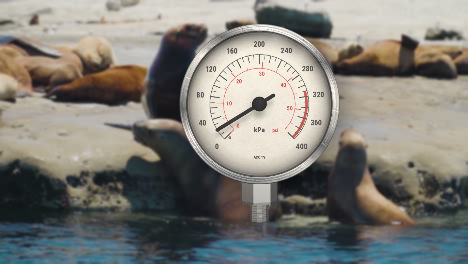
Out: kPa 20
